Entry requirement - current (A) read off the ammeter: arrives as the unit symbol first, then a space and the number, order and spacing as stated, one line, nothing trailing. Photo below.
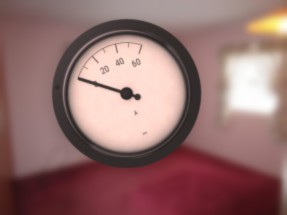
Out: A 0
